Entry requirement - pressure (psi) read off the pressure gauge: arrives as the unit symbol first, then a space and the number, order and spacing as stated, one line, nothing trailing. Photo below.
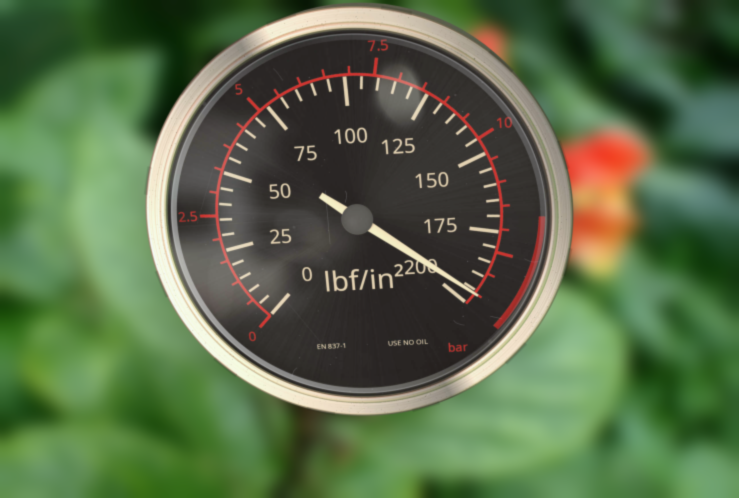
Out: psi 195
